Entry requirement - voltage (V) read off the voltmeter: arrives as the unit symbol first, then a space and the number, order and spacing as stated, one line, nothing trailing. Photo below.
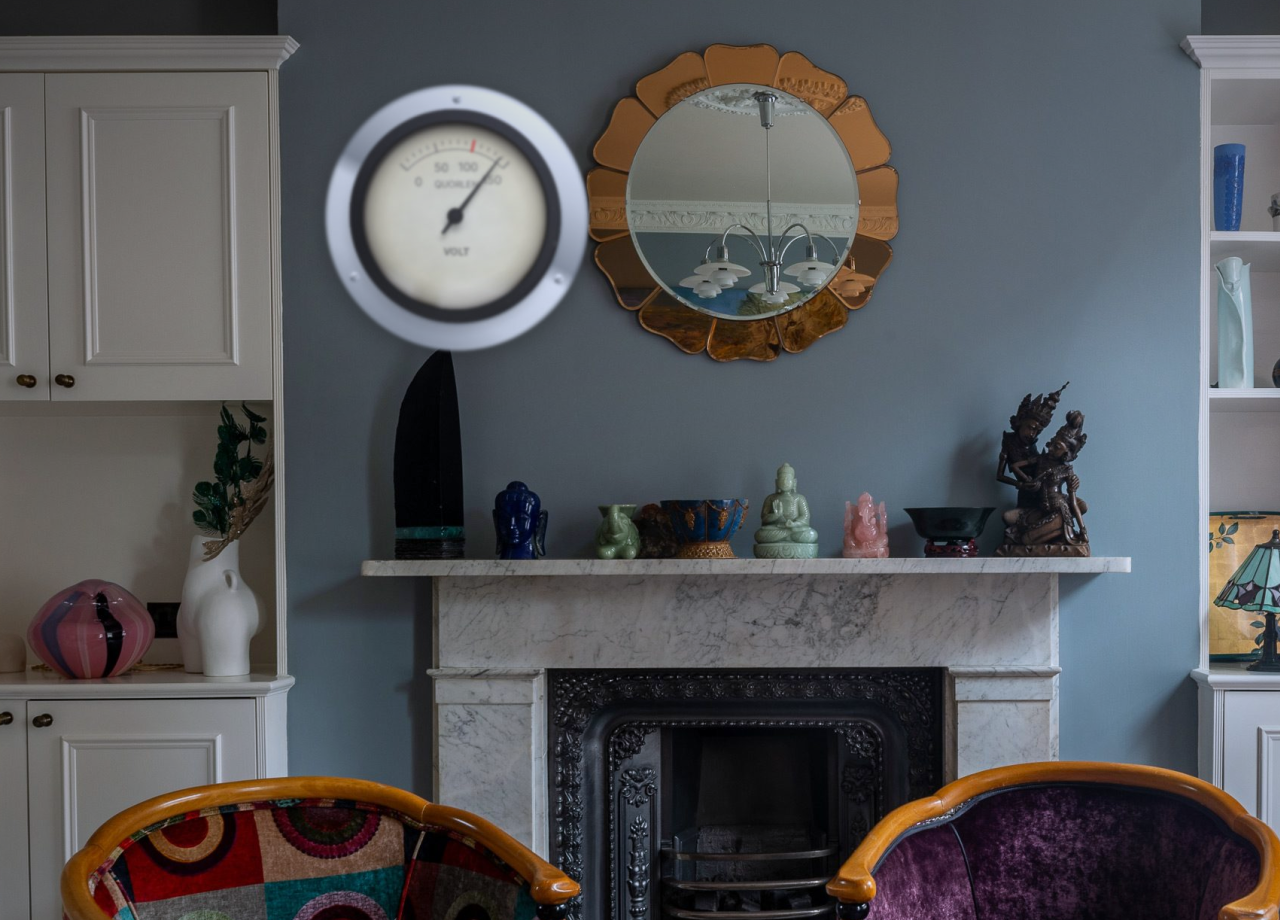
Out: V 140
